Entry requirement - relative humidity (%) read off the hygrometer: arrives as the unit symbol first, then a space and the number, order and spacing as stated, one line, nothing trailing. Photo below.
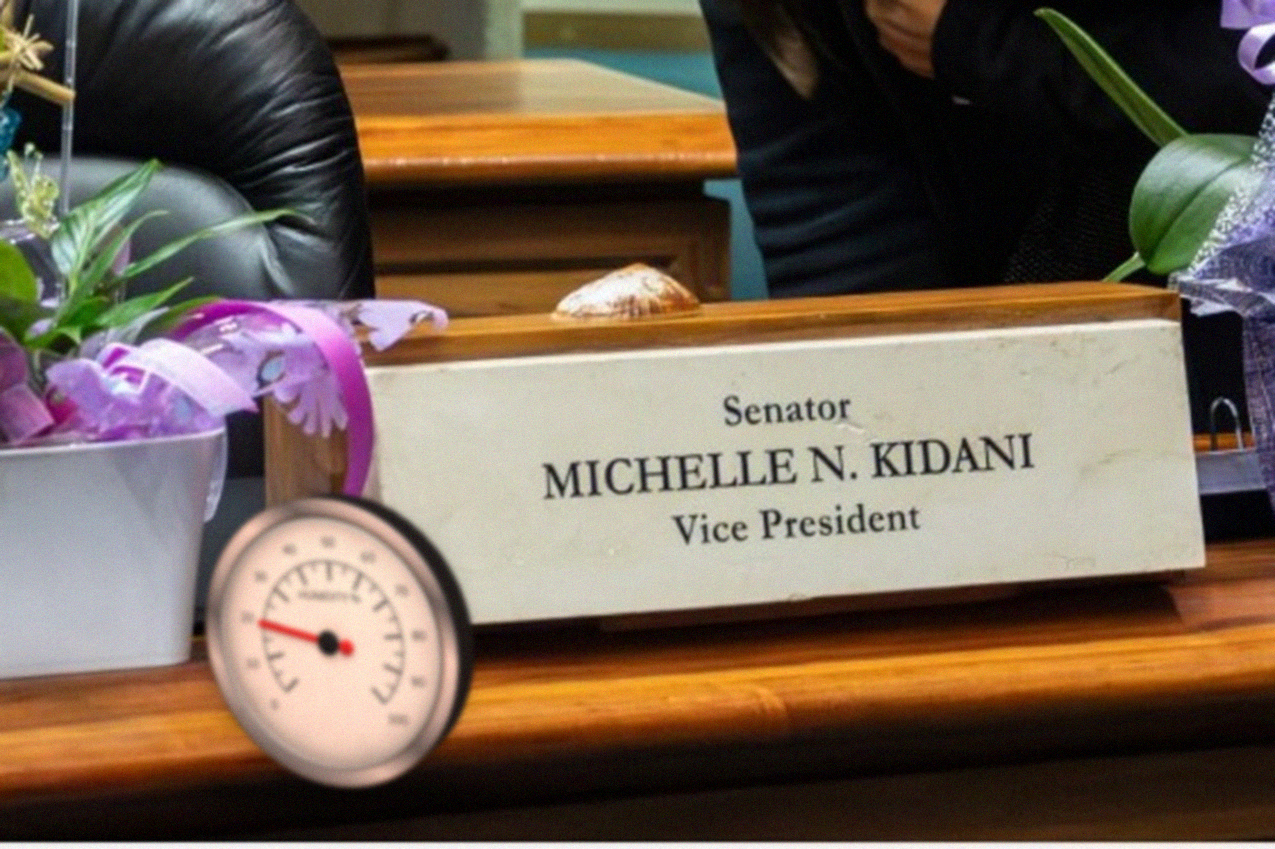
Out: % 20
